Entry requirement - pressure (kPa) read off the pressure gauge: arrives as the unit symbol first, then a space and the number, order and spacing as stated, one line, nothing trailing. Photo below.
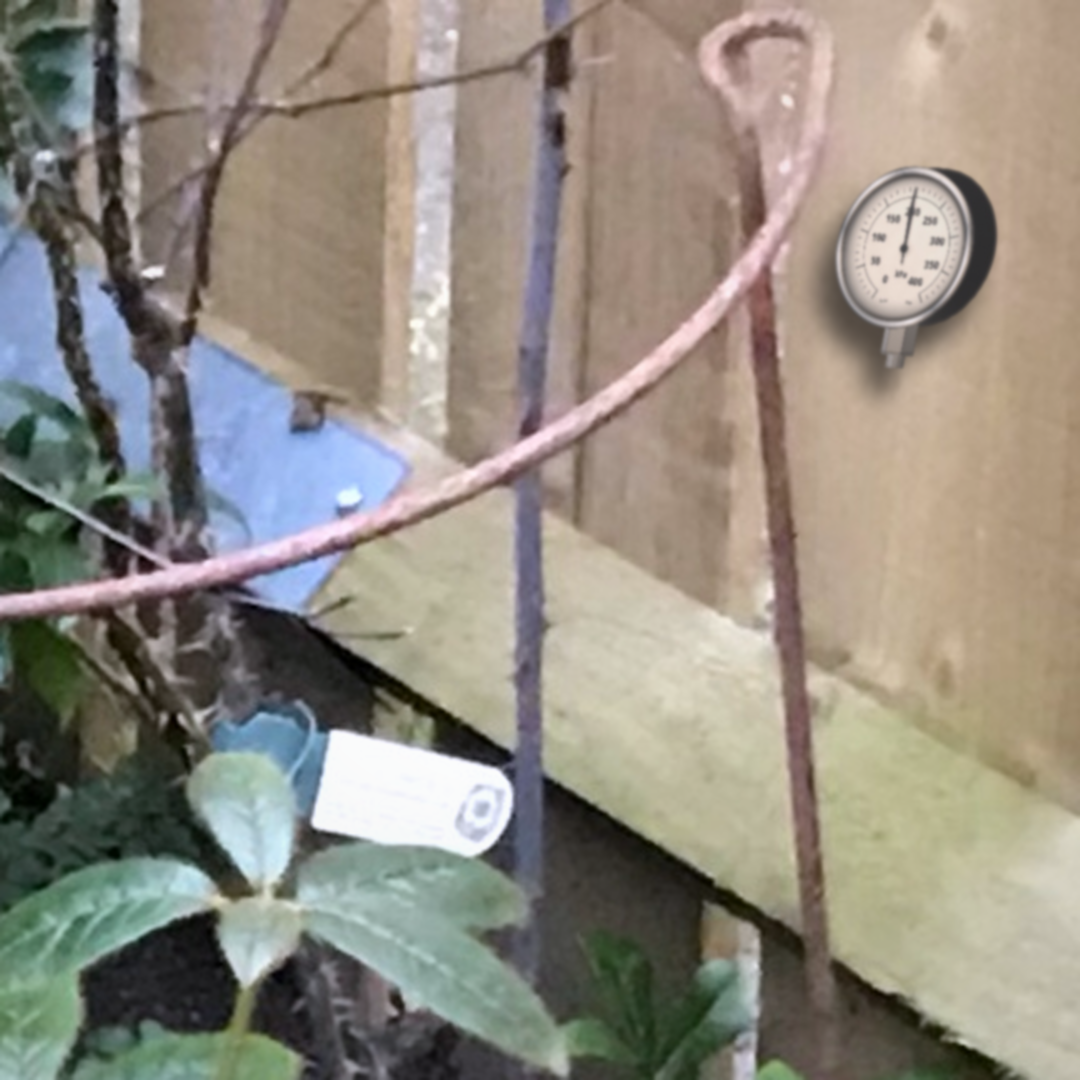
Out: kPa 200
